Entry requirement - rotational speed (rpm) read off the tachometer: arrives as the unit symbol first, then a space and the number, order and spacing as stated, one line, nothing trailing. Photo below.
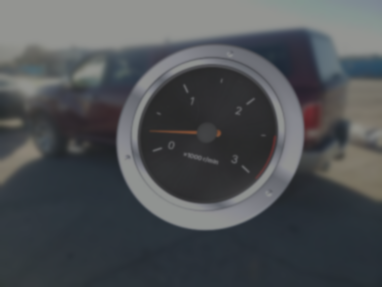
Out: rpm 250
